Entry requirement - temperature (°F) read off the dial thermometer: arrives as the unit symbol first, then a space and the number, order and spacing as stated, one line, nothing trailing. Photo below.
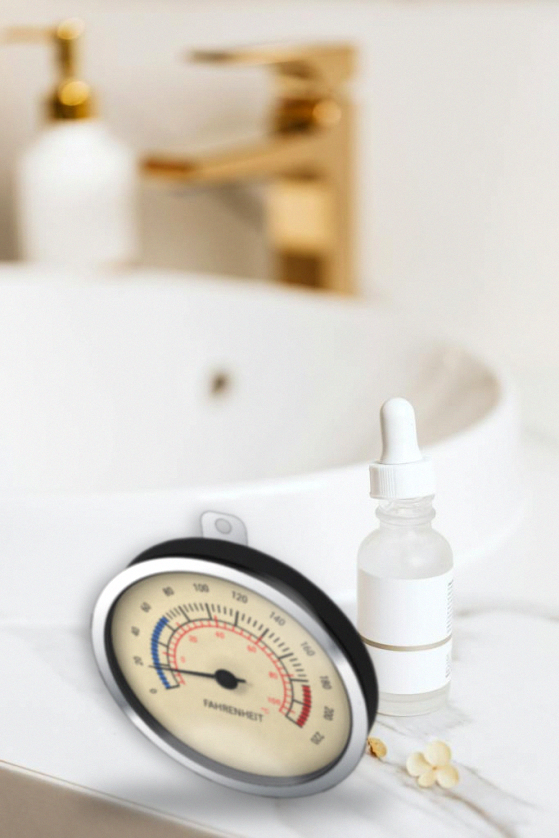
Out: °F 20
